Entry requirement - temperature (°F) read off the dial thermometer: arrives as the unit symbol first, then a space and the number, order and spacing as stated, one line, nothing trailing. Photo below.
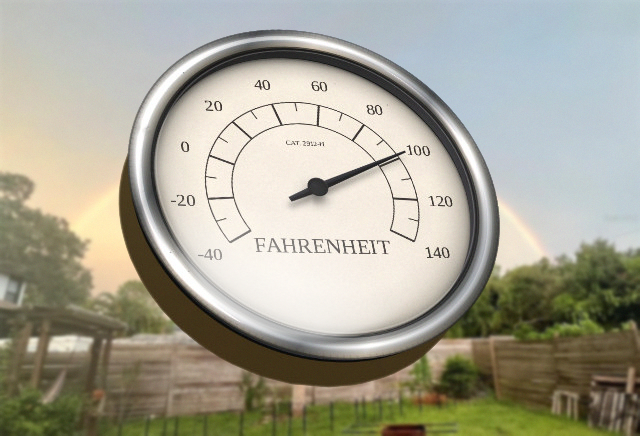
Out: °F 100
